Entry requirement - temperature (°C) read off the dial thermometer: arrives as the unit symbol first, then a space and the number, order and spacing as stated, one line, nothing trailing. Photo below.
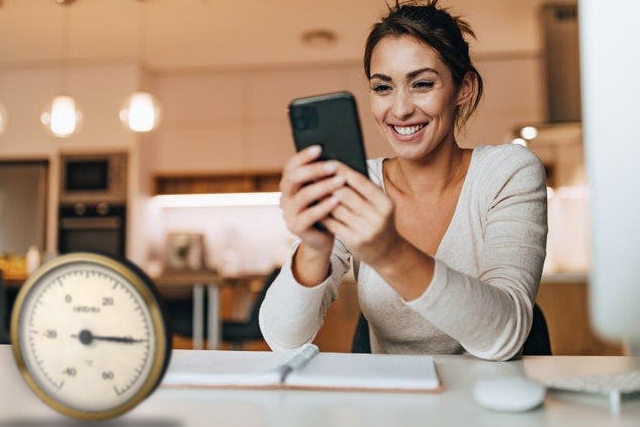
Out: °C 40
